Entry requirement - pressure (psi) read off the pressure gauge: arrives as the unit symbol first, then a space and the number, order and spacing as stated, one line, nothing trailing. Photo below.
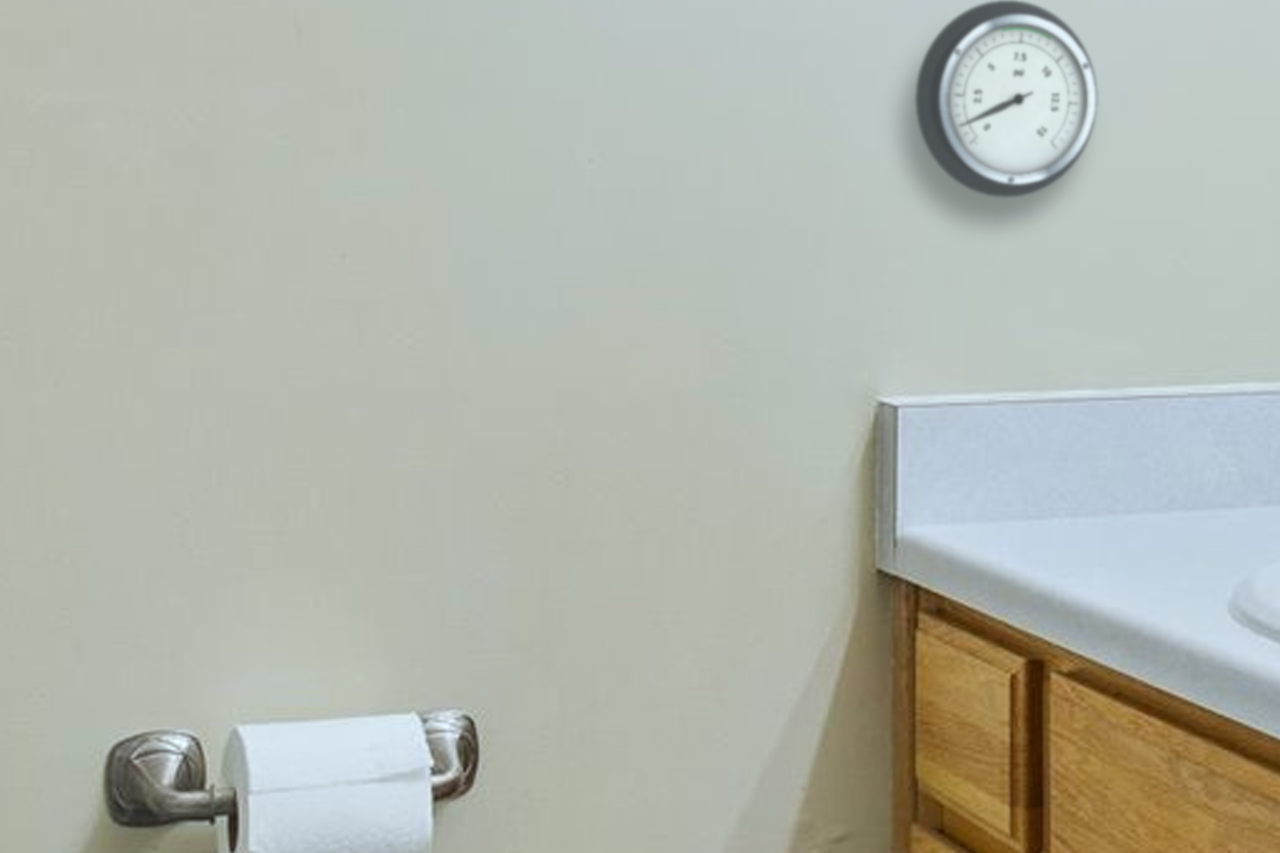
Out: psi 1
